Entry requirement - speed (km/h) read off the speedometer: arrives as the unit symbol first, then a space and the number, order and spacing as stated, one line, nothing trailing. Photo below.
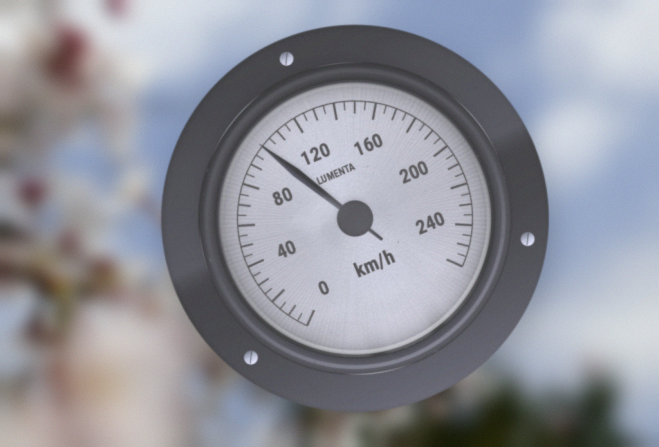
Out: km/h 100
